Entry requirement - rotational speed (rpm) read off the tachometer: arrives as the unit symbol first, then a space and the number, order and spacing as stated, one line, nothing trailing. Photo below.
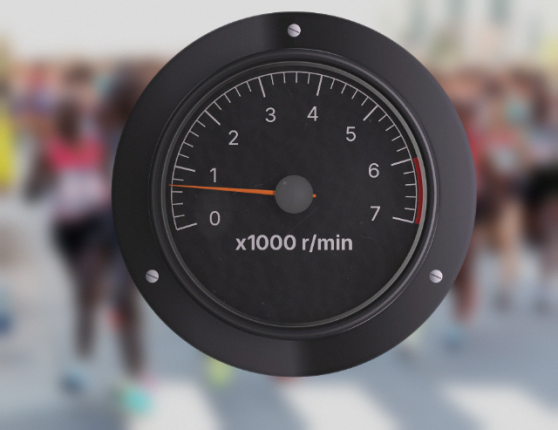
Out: rpm 700
